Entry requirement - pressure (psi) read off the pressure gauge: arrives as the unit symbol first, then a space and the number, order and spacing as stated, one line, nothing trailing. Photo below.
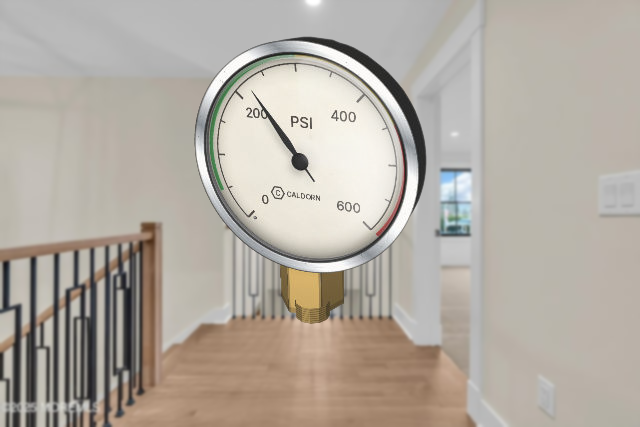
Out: psi 225
